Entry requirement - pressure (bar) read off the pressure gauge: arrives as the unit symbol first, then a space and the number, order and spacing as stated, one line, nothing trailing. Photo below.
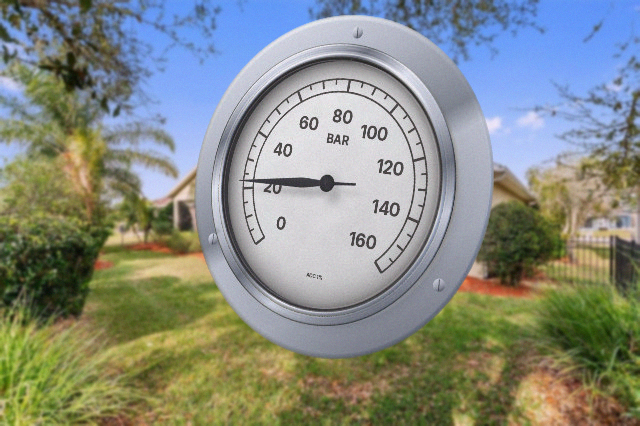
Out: bar 22.5
